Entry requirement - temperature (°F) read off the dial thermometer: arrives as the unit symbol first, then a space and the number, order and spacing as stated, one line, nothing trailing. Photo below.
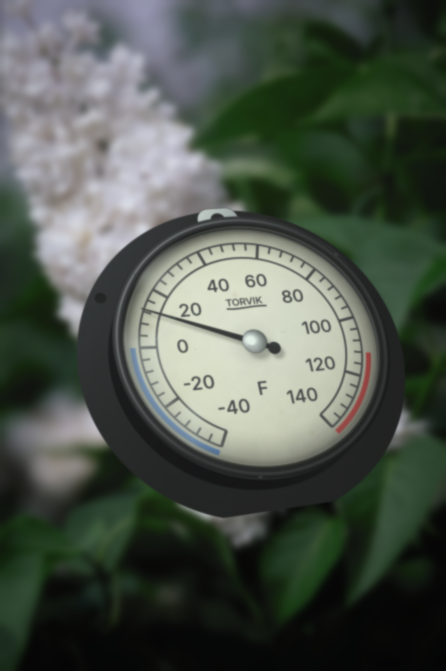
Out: °F 12
